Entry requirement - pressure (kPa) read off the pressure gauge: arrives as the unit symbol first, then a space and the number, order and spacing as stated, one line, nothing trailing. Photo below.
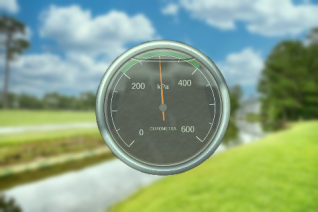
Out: kPa 300
